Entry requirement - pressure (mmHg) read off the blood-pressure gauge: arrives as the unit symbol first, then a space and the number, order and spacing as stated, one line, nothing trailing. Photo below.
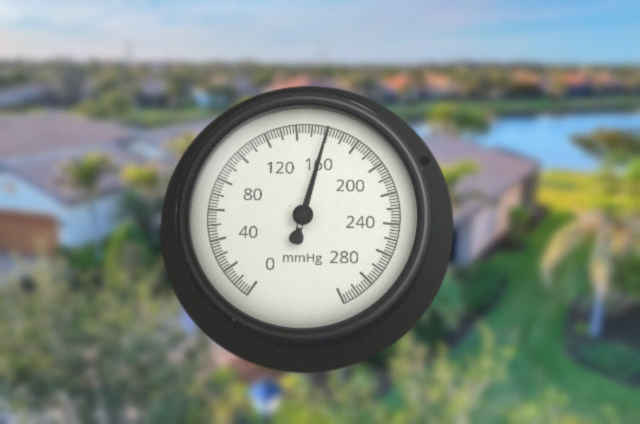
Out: mmHg 160
